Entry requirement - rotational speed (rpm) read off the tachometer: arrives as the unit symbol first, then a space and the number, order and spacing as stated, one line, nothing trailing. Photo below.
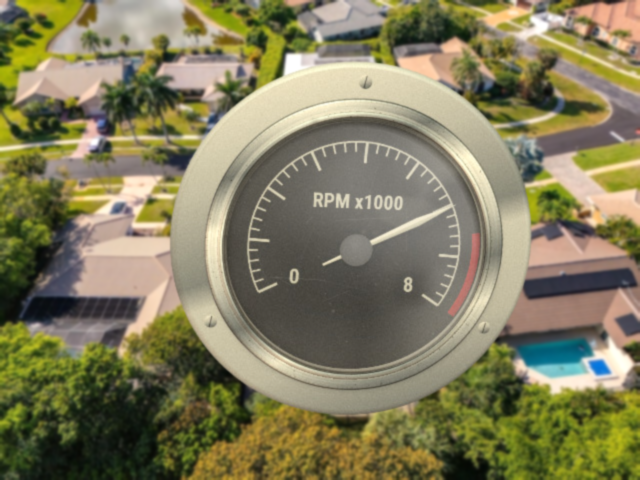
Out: rpm 6000
